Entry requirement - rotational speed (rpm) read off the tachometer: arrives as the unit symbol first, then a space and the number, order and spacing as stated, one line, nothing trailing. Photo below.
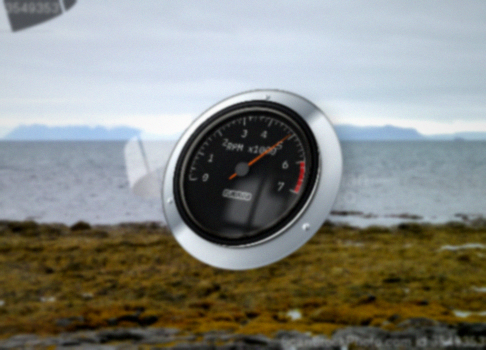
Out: rpm 5000
